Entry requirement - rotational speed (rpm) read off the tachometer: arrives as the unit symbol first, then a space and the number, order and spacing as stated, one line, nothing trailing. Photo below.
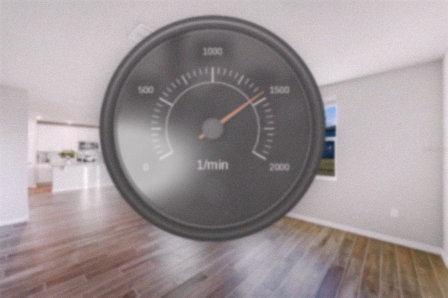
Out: rpm 1450
